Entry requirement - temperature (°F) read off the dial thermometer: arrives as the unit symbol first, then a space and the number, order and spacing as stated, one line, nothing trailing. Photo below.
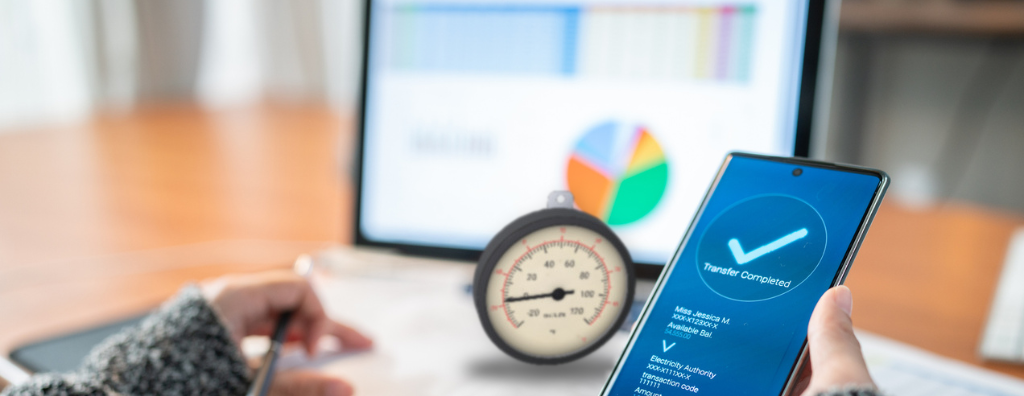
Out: °F 0
